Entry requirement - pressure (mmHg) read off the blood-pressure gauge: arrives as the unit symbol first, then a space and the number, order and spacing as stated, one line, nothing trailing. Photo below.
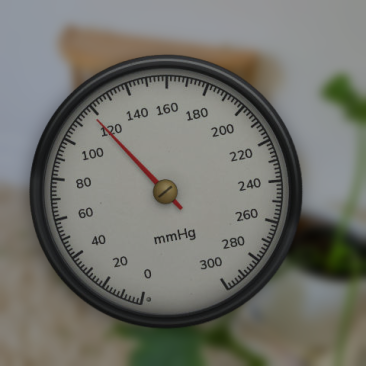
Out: mmHg 118
